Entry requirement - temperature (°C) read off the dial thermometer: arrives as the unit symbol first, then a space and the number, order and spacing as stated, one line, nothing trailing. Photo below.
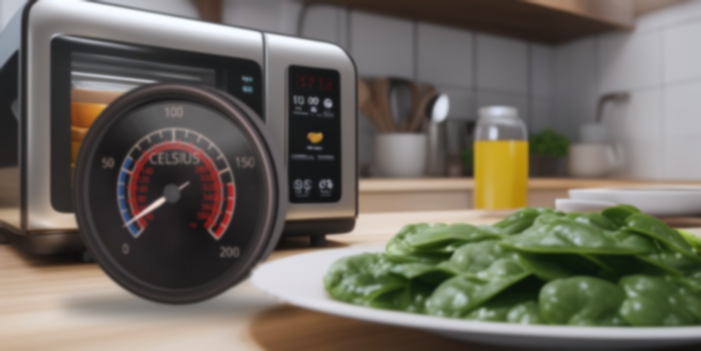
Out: °C 10
